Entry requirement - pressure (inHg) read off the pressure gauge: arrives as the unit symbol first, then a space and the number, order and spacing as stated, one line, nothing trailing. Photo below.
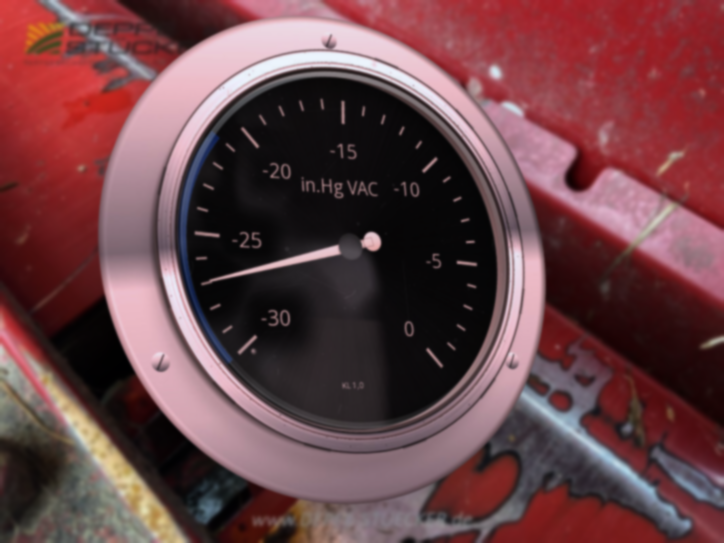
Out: inHg -27
